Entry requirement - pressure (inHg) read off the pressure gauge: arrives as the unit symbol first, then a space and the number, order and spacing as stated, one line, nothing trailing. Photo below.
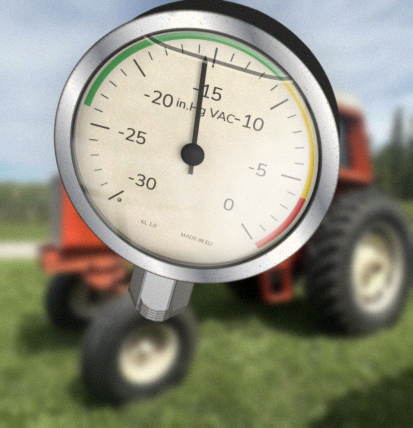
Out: inHg -15.5
